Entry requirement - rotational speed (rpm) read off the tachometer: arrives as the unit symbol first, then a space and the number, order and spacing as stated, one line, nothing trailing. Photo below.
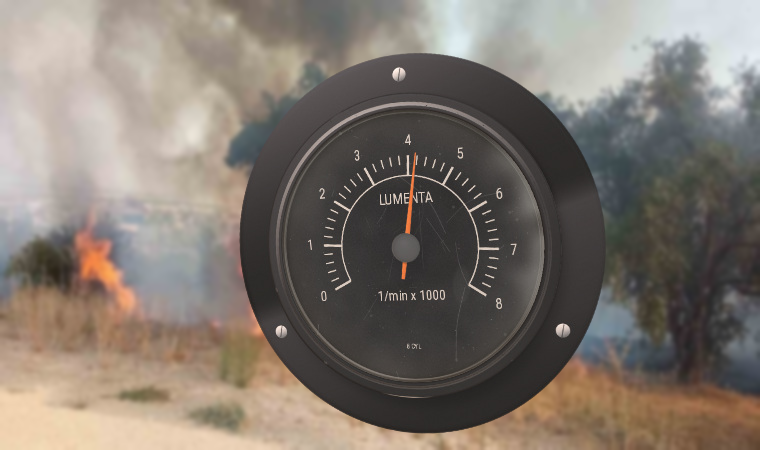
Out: rpm 4200
